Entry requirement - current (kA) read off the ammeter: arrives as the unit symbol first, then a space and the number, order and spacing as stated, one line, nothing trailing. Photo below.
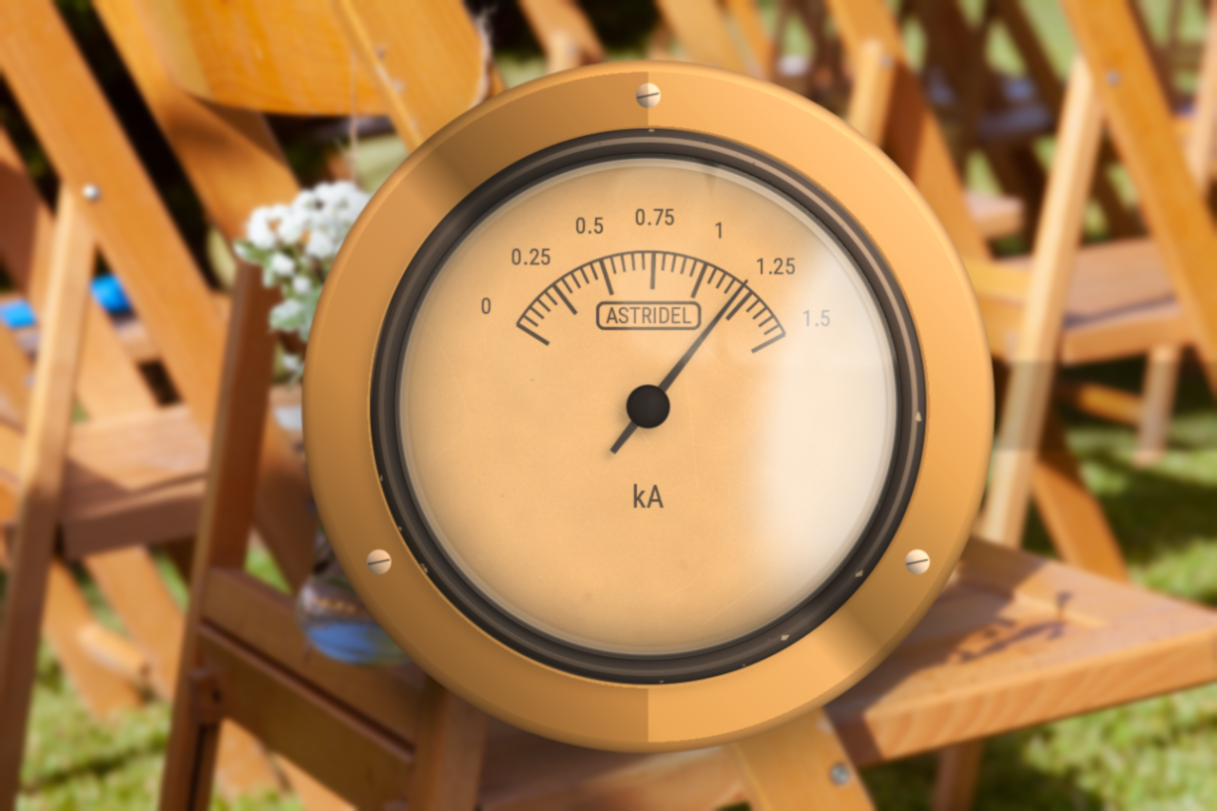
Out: kA 1.2
